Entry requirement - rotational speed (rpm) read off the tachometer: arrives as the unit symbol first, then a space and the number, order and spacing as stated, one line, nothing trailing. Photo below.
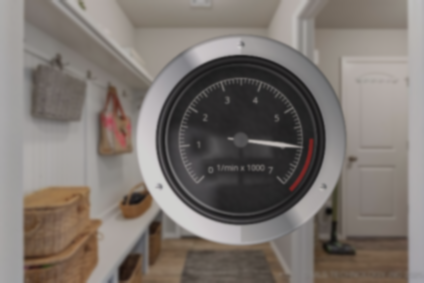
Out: rpm 6000
